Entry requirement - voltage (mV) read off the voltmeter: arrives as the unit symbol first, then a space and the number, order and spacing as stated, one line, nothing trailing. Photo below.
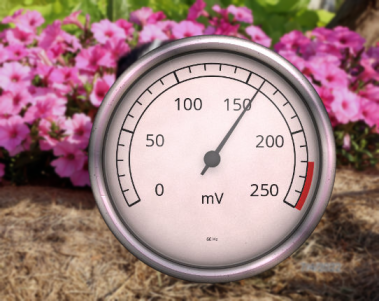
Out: mV 160
